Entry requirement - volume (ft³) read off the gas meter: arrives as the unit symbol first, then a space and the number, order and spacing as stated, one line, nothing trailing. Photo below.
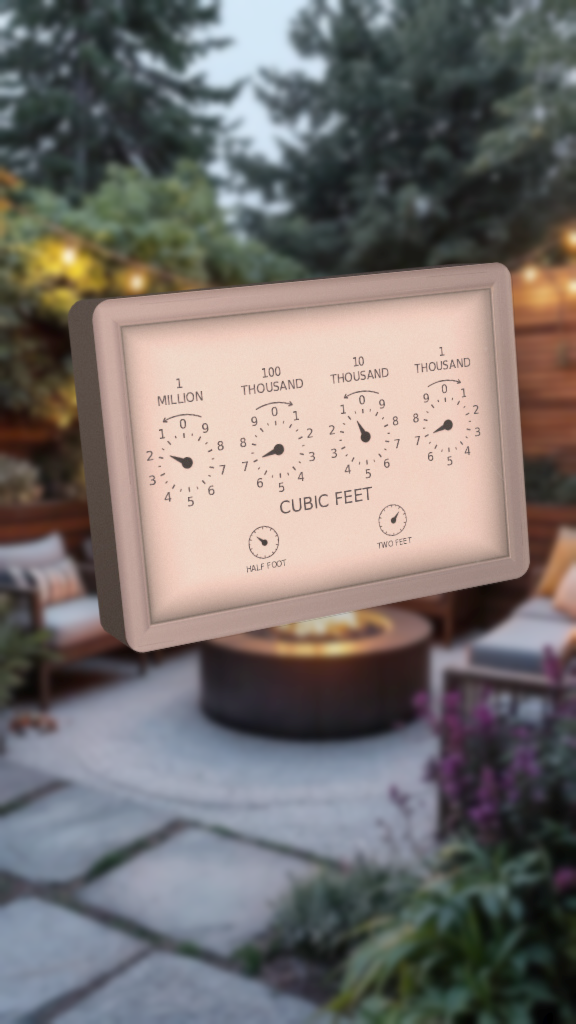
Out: ft³ 170700
